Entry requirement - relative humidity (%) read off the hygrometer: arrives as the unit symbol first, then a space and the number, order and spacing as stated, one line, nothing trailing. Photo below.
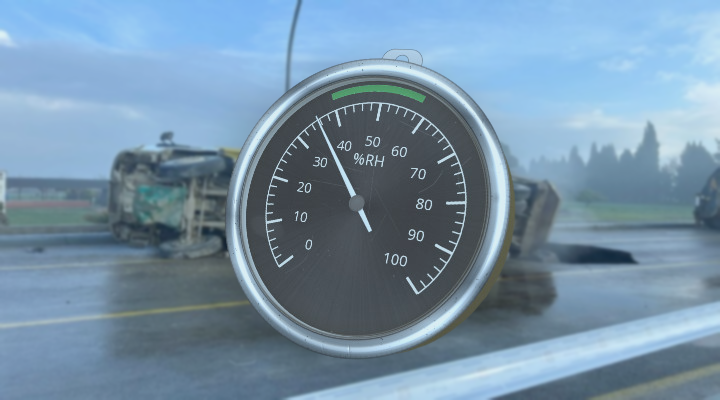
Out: % 36
